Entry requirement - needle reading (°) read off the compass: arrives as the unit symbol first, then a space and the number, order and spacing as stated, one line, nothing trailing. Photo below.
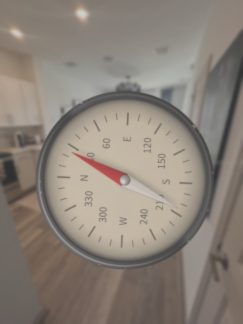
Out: ° 25
